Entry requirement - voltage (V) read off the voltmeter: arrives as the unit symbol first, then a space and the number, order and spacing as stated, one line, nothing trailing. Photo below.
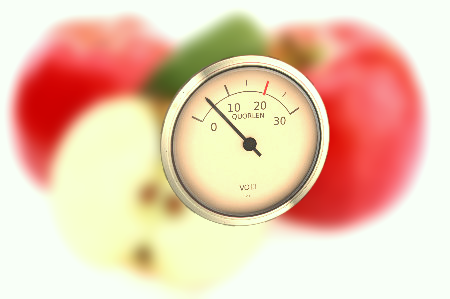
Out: V 5
